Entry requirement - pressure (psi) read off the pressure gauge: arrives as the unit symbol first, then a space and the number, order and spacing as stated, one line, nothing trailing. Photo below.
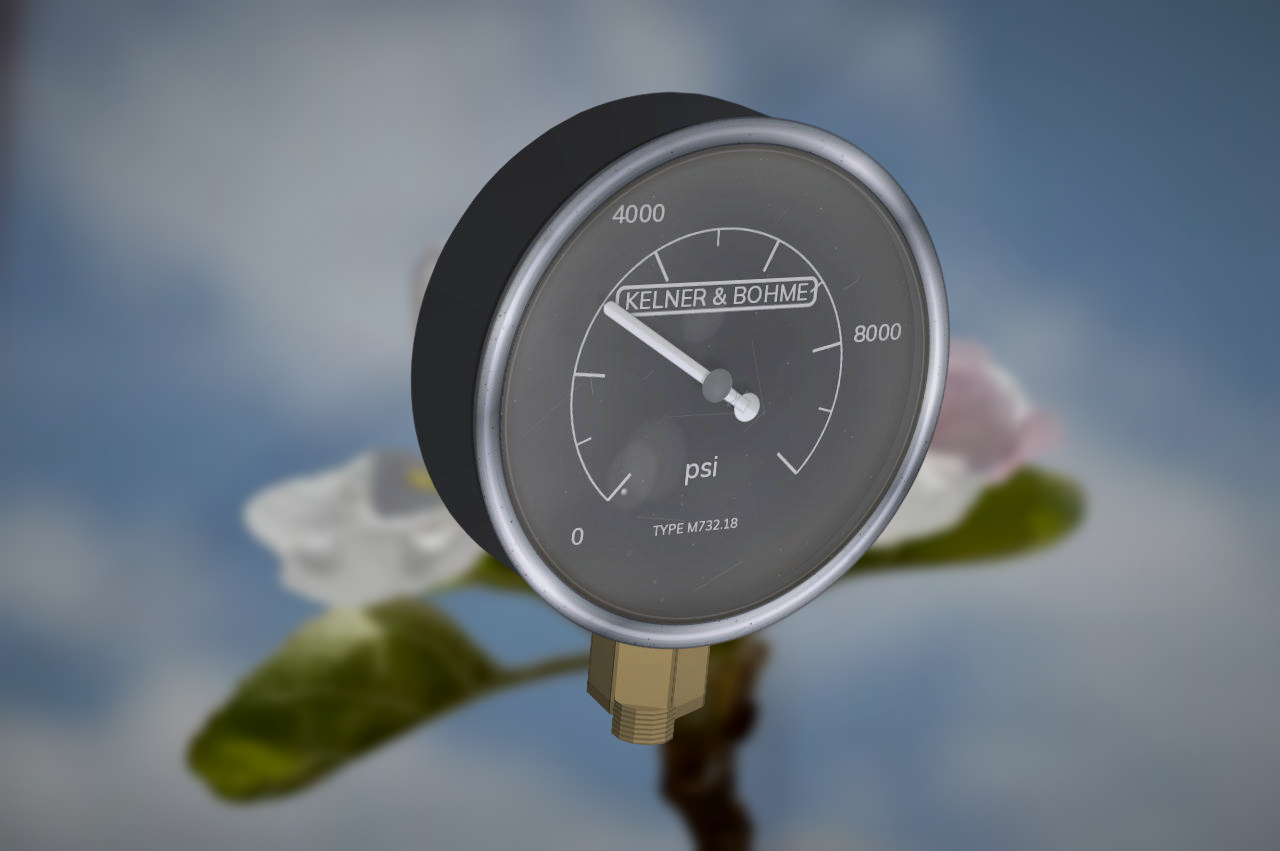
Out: psi 3000
